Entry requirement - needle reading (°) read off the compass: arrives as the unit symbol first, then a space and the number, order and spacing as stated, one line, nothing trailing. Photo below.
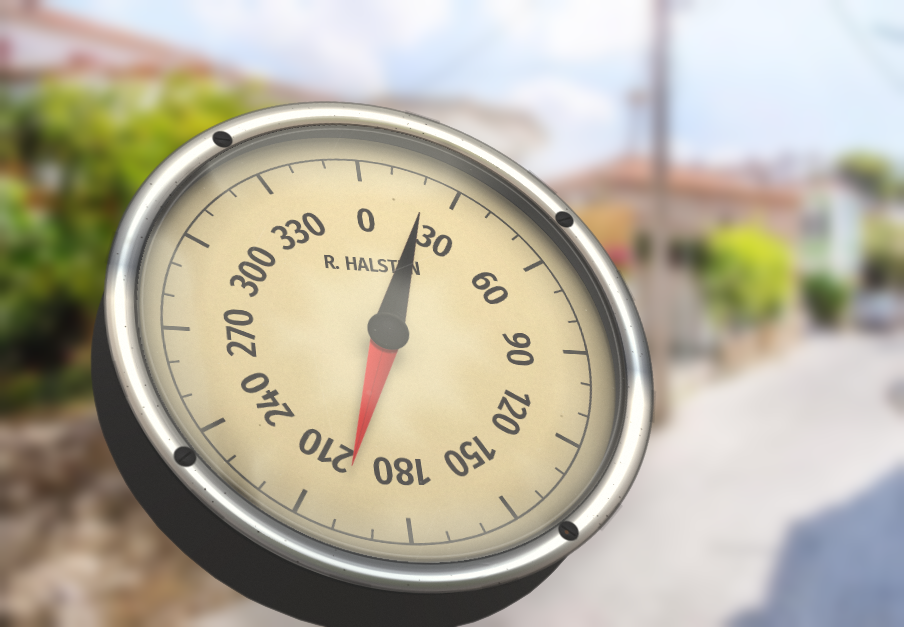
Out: ° 200
